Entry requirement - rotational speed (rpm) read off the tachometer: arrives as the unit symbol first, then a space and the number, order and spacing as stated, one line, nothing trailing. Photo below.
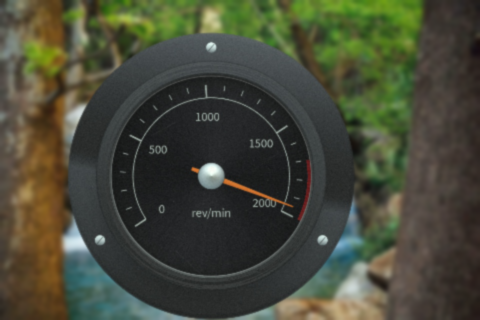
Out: rpm 1950
